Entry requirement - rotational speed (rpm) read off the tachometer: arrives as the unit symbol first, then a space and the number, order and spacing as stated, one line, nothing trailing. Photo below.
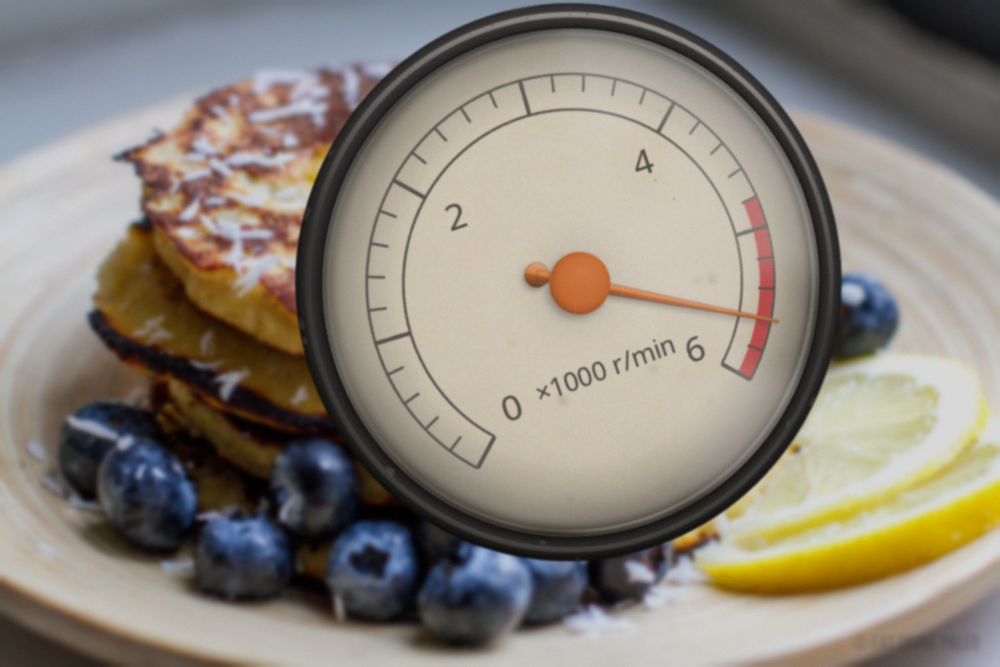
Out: rpm 5600
